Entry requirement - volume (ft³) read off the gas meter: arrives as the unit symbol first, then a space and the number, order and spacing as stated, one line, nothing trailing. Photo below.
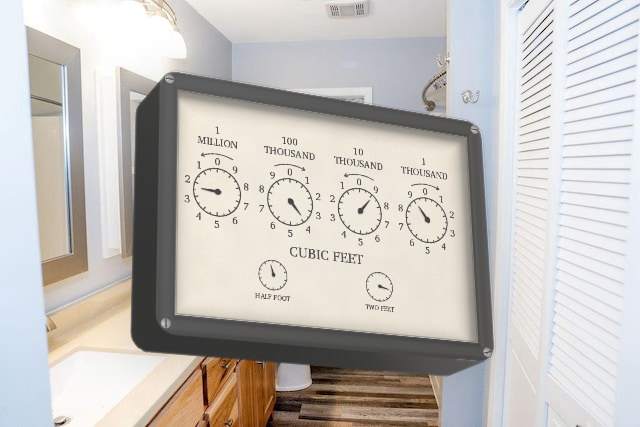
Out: ft³ 238900
